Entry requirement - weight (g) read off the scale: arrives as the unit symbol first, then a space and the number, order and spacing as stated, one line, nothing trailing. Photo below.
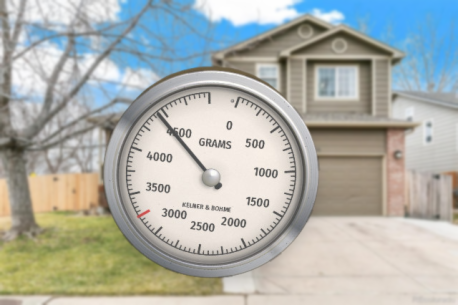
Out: g 4450
